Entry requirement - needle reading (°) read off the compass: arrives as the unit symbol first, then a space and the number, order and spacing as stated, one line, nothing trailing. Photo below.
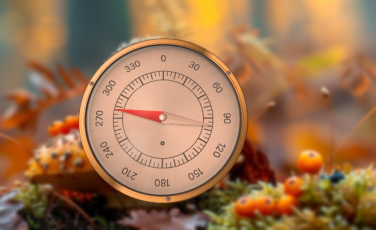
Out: ° 280
